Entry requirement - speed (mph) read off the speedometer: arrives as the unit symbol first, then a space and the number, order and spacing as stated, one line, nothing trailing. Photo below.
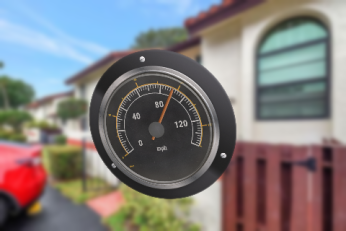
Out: mph 90
